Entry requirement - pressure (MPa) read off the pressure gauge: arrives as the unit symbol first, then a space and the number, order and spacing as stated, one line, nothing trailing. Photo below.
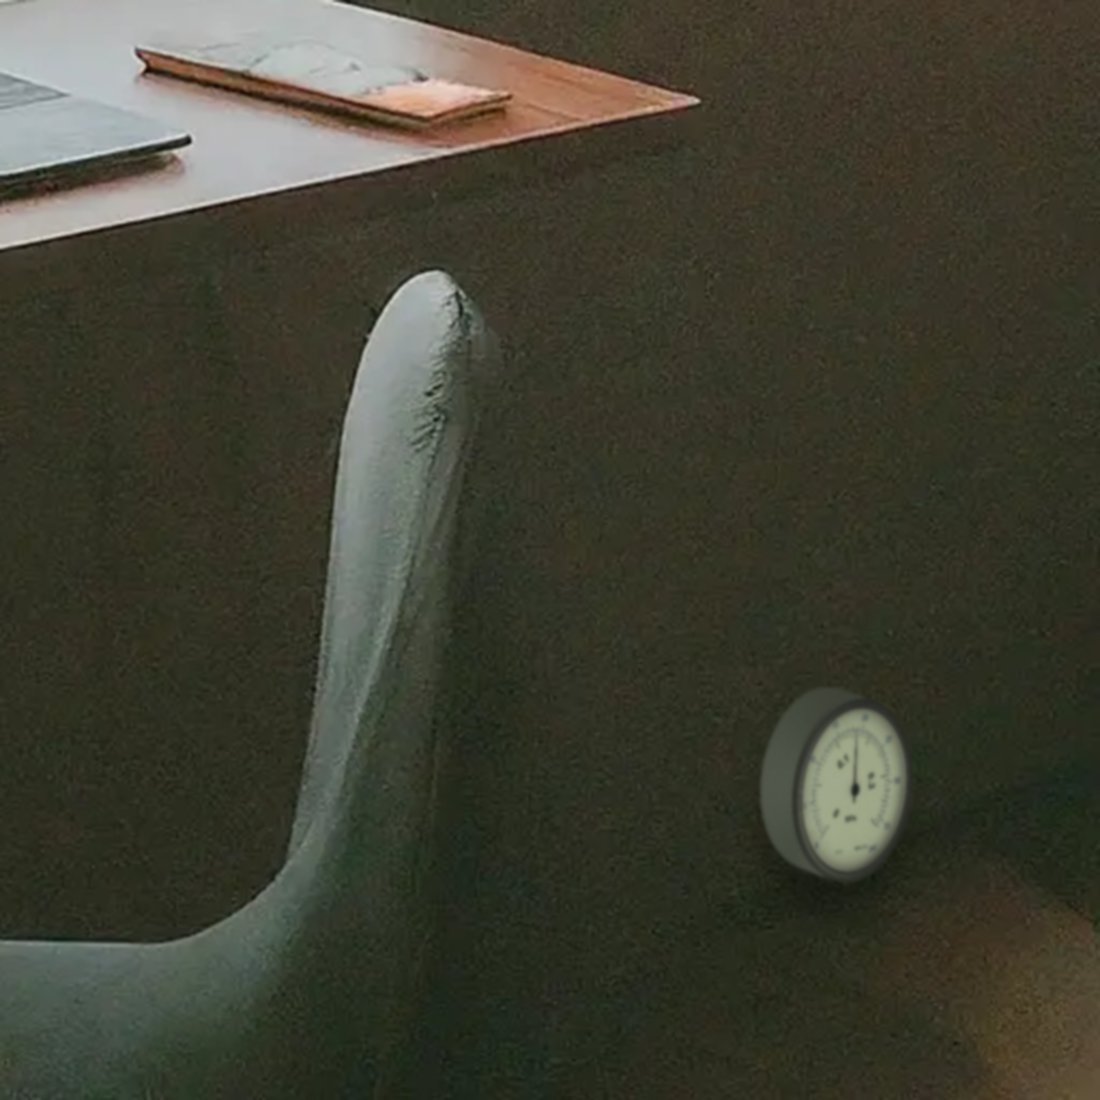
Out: MPa 0.125
